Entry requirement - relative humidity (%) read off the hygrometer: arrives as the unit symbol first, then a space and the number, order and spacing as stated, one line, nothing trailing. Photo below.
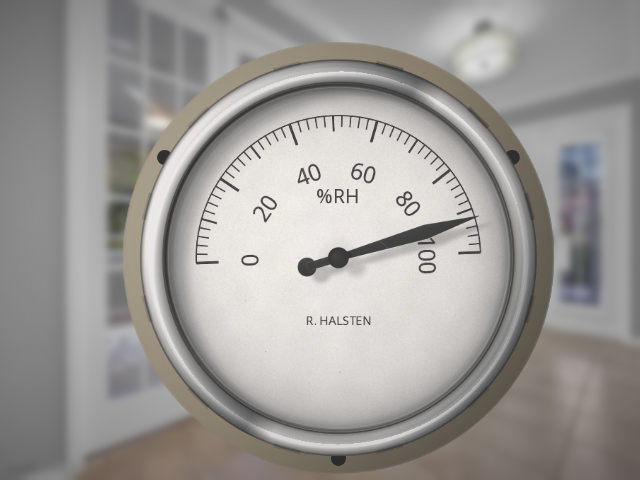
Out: % 92
